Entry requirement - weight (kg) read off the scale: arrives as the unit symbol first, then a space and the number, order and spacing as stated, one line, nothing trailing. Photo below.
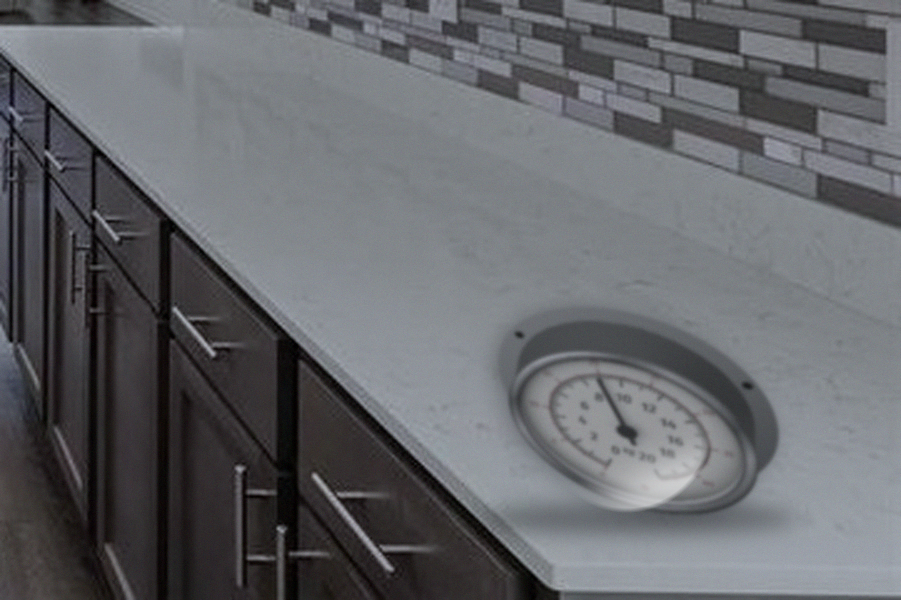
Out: kg 9
